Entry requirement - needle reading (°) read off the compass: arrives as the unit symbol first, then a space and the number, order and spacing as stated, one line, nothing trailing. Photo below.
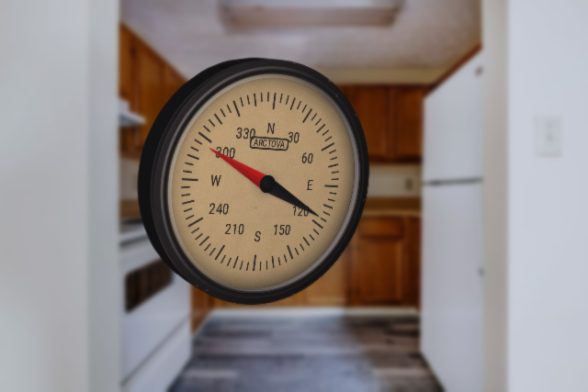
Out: ° 295
